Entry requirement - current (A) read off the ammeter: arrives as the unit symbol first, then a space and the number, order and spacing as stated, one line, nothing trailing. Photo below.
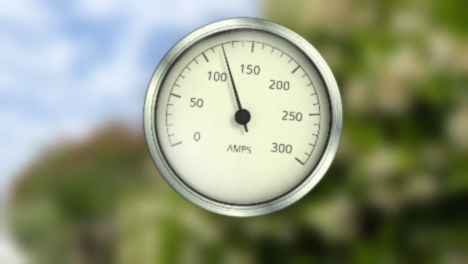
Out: A 120
